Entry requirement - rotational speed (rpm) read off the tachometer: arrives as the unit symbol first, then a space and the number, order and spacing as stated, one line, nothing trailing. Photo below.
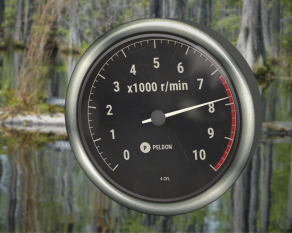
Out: rpm 7800
